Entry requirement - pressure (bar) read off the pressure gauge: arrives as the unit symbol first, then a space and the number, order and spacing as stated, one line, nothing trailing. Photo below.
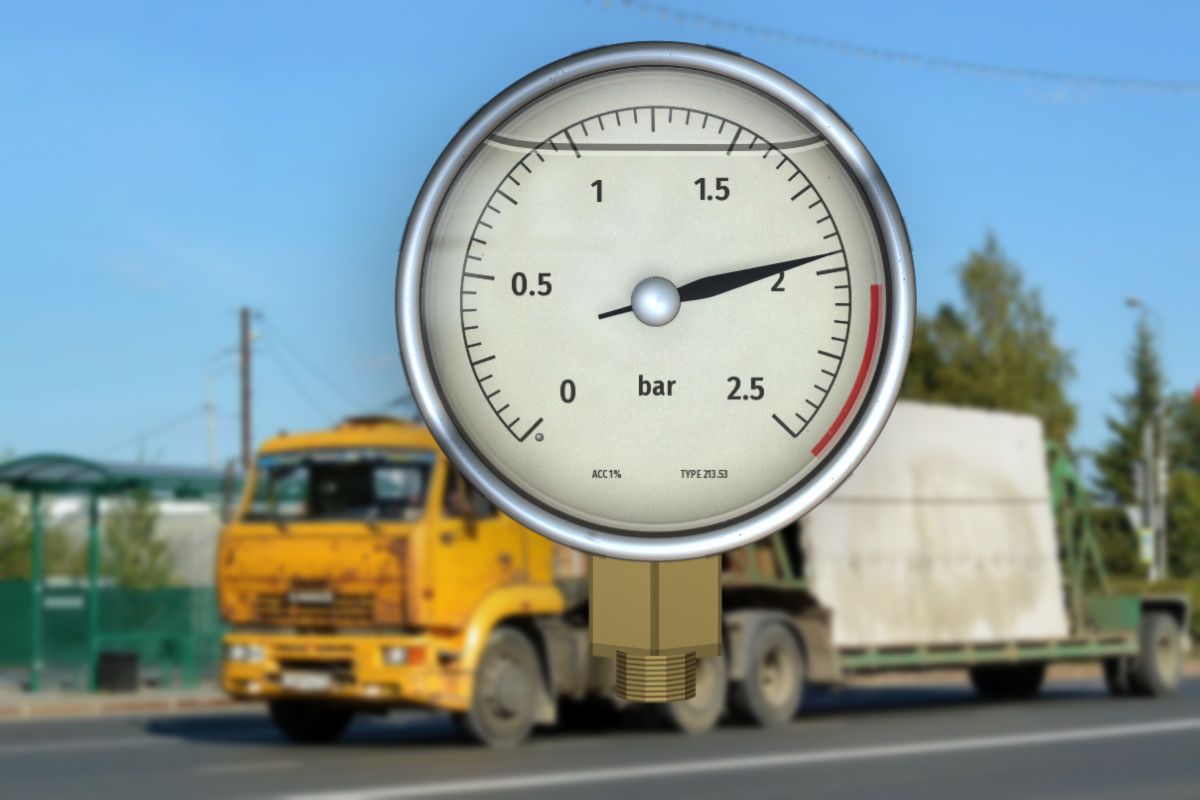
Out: bar 1.95
